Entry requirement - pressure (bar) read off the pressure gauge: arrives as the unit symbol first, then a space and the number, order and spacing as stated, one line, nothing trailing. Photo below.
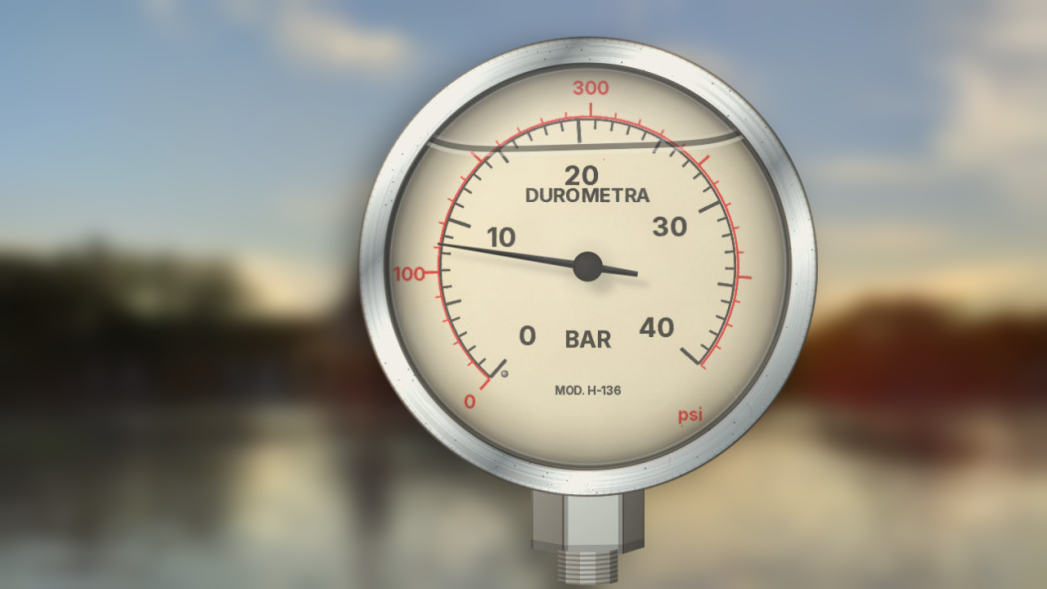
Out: bar 8.5
